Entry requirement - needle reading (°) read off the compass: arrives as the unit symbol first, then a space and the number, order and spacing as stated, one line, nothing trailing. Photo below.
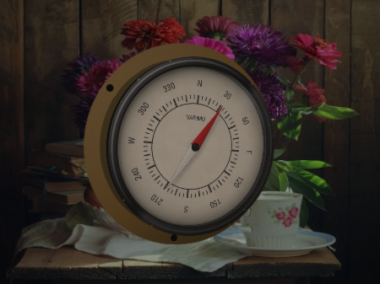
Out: ° 30
